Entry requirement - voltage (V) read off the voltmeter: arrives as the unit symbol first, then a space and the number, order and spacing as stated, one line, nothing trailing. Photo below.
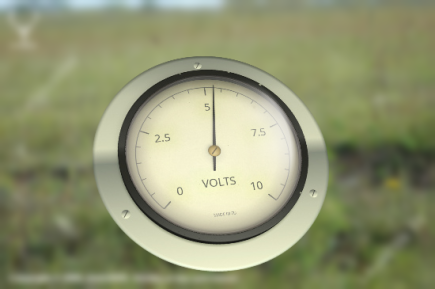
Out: V 5.25
